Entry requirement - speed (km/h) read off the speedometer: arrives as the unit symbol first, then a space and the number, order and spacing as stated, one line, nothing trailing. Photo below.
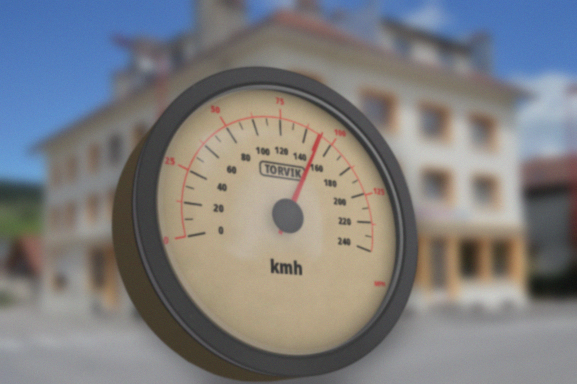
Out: km/h 150
